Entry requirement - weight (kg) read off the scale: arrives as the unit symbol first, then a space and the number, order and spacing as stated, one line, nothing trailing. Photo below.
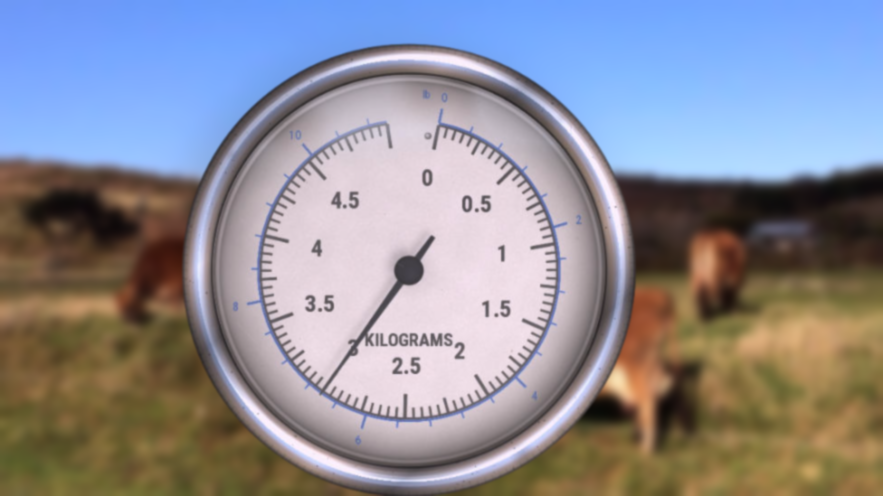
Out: kg 3
